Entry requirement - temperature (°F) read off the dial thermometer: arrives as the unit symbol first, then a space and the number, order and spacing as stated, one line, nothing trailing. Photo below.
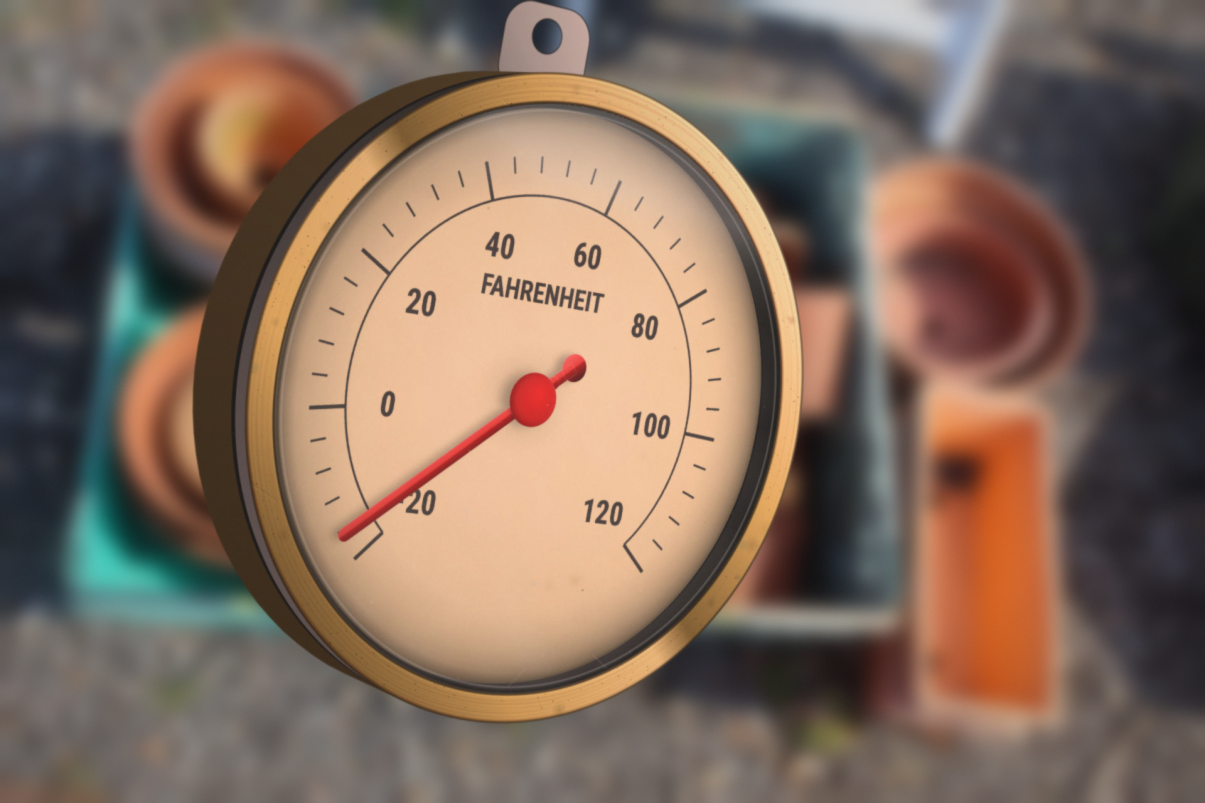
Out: °F -16
